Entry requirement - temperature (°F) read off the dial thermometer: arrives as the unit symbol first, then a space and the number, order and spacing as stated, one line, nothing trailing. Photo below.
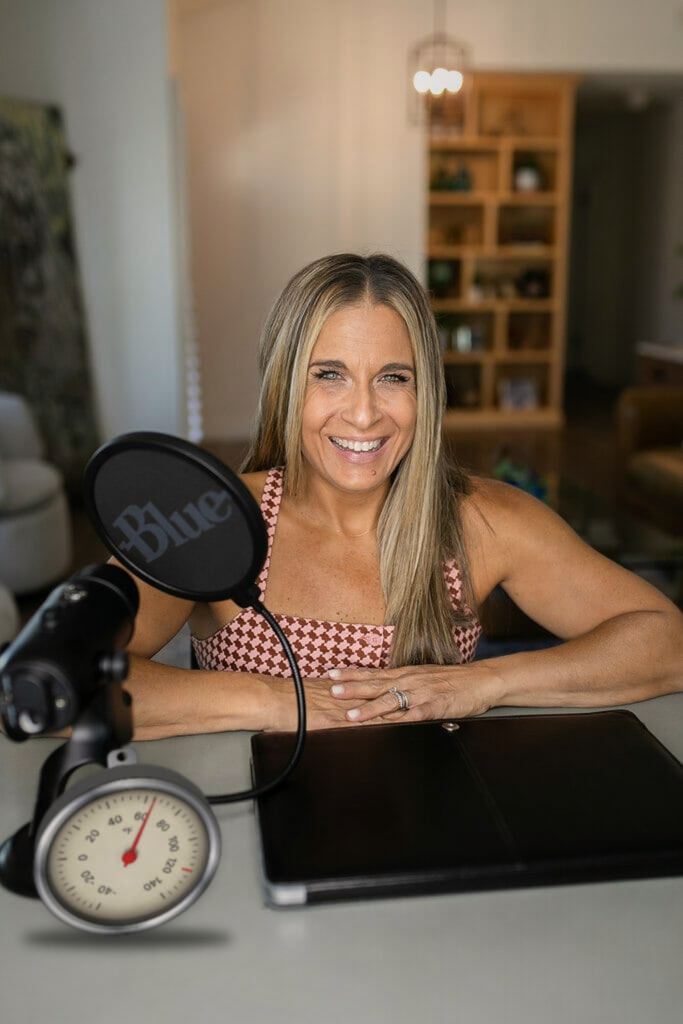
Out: °F 64
